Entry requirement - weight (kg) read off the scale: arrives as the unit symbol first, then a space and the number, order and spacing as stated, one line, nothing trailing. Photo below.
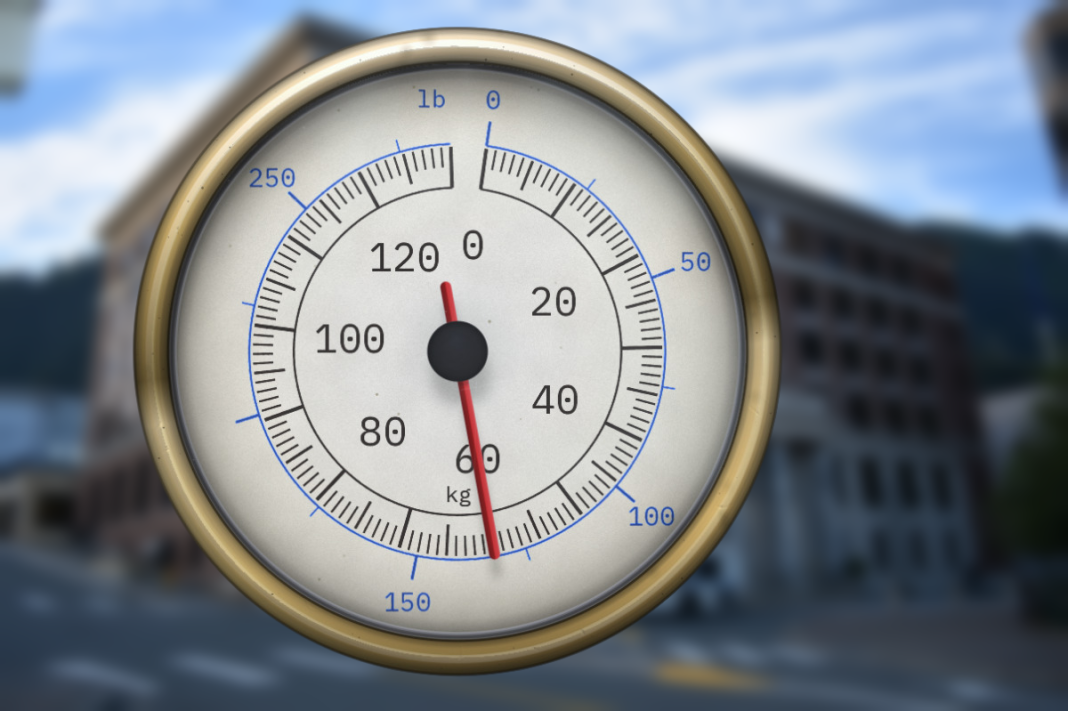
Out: kg 60
